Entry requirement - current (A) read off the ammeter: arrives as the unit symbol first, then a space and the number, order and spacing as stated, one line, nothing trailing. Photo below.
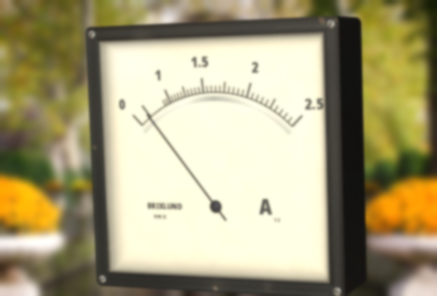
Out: A 0.5
